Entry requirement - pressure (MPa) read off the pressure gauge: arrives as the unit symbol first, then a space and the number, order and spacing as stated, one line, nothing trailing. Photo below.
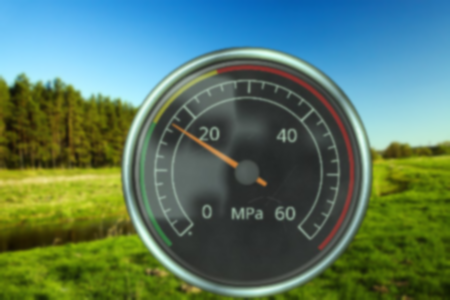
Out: MPa 17
